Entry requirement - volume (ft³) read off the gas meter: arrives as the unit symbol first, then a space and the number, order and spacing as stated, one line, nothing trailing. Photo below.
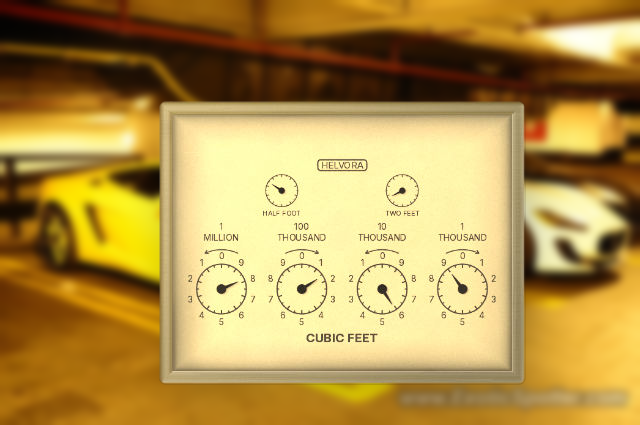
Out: ft³ 815900
